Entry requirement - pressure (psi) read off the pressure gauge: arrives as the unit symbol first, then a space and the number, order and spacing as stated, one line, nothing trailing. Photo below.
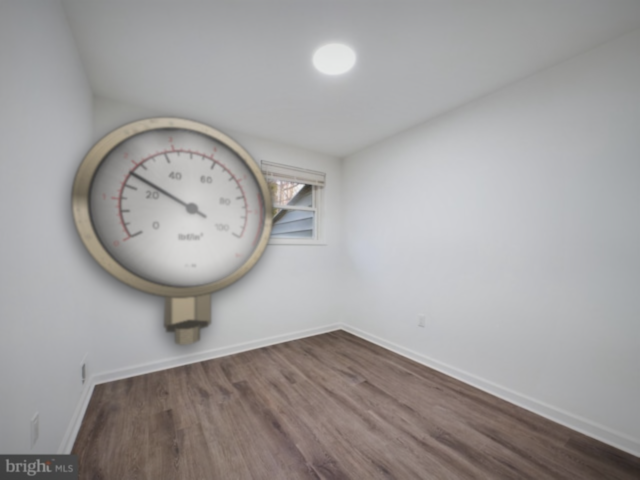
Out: psi 25
